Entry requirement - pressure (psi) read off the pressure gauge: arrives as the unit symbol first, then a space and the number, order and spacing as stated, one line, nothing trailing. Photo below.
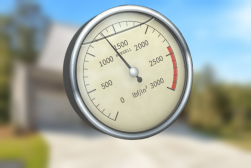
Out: psi 1300
